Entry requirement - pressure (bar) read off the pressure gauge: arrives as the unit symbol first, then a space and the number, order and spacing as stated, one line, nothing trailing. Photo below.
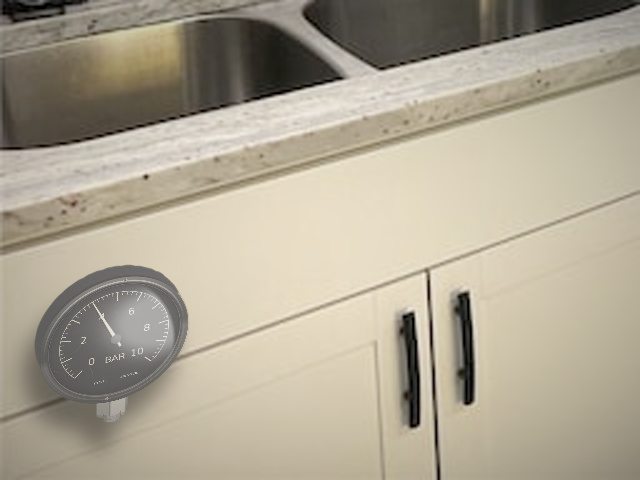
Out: bar 4
